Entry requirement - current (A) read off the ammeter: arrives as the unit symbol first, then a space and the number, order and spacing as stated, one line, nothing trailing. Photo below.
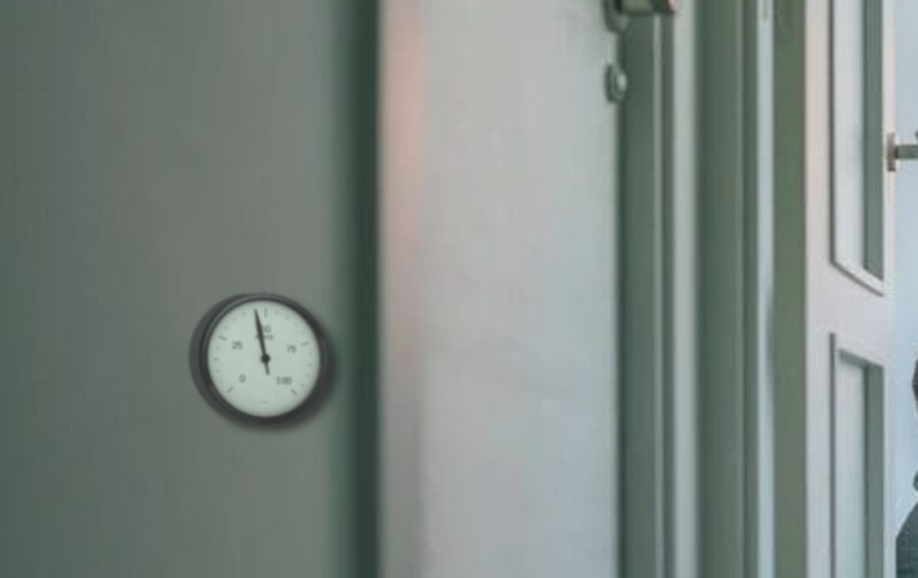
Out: A 45
